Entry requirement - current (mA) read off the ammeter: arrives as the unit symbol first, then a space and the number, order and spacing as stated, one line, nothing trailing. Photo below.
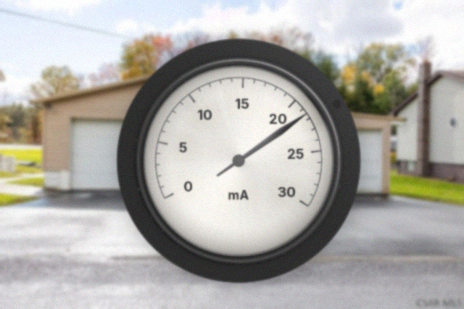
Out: mA 21.5
